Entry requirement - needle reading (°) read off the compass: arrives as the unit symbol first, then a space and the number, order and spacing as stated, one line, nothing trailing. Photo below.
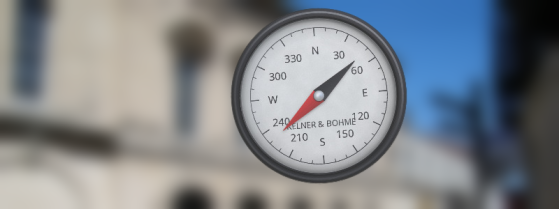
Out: ° 230
